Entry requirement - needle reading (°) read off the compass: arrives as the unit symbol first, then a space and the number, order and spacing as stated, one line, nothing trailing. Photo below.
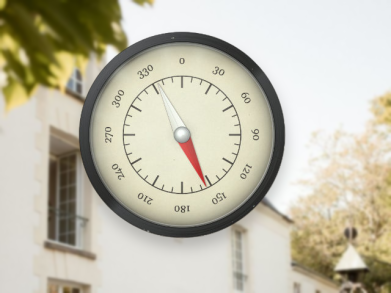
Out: ° 155
